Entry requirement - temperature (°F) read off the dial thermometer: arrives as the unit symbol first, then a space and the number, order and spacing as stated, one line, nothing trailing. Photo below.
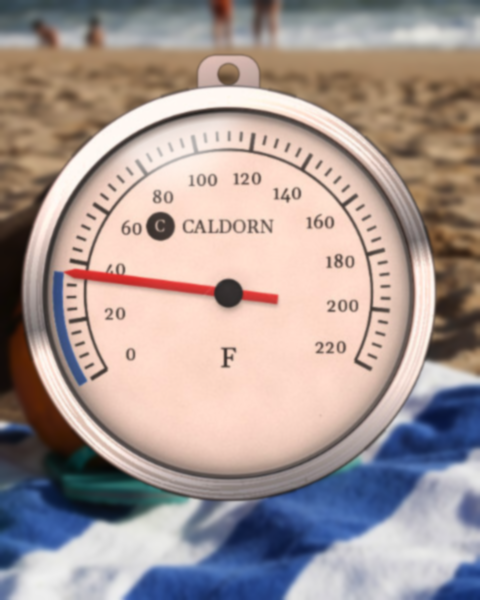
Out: °F 36
